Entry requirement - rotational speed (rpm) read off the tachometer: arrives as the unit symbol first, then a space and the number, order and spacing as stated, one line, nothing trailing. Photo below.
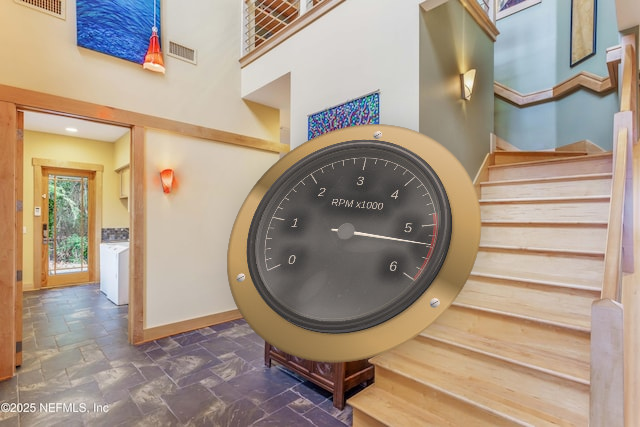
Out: rpm 5400
